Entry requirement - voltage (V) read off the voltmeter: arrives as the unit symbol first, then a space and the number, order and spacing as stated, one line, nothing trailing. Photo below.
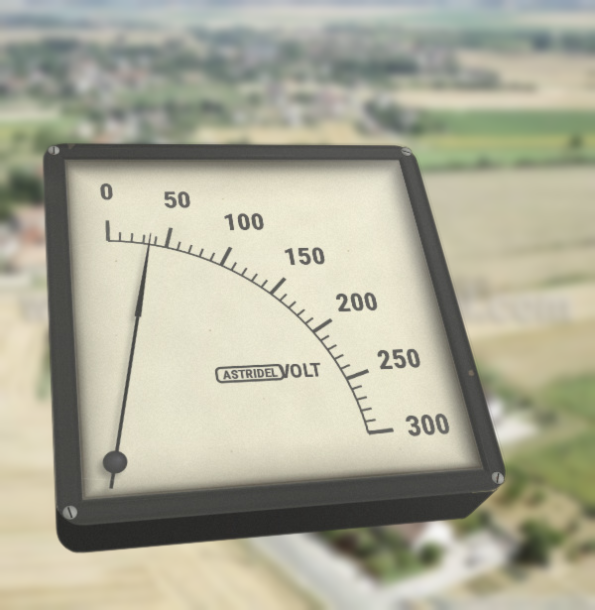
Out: V 35
